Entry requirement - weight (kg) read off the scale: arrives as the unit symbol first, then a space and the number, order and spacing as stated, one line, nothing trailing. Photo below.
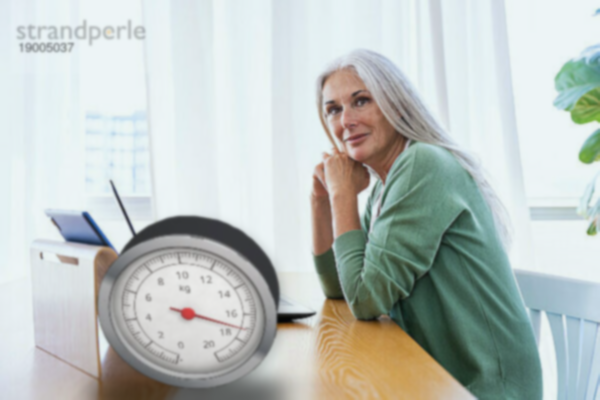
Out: kg 17
